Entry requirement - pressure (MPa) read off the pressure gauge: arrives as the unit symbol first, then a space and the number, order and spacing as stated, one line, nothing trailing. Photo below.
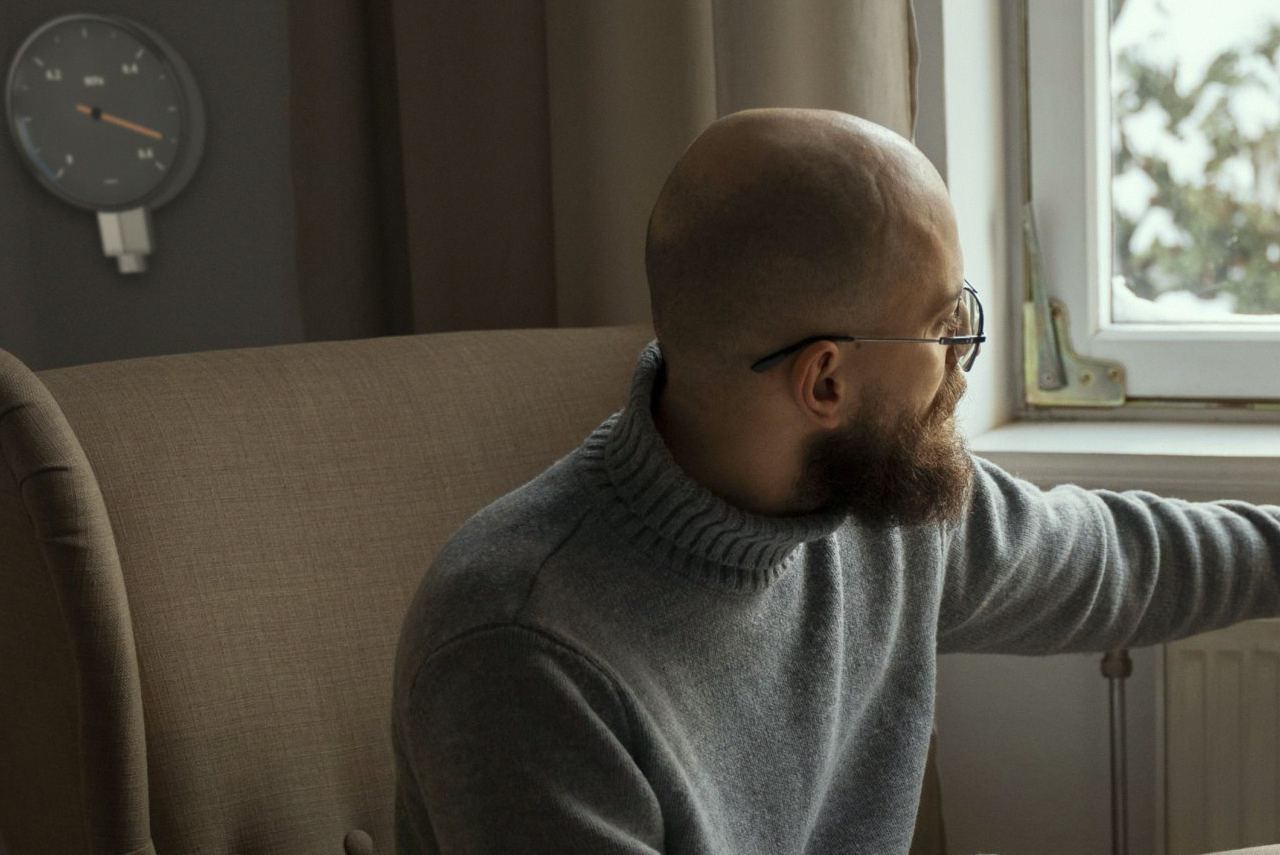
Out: MPa 0.55
